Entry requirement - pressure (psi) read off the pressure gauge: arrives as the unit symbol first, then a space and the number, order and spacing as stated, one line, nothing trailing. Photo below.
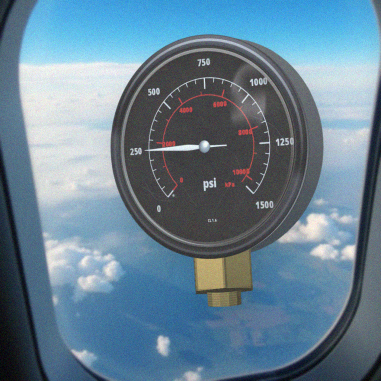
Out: psi 250
